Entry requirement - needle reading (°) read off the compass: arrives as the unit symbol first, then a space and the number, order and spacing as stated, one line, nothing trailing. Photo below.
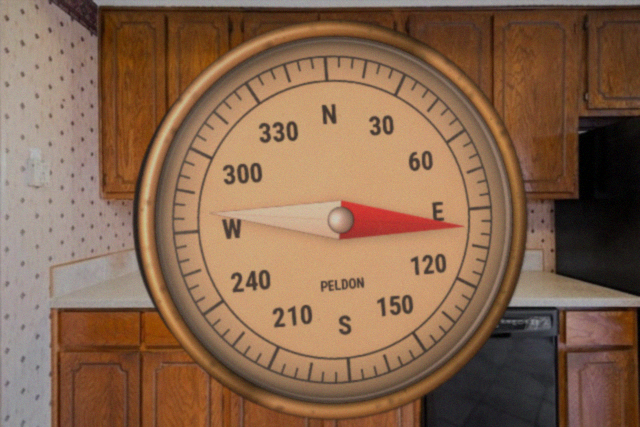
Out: ° 97.5
